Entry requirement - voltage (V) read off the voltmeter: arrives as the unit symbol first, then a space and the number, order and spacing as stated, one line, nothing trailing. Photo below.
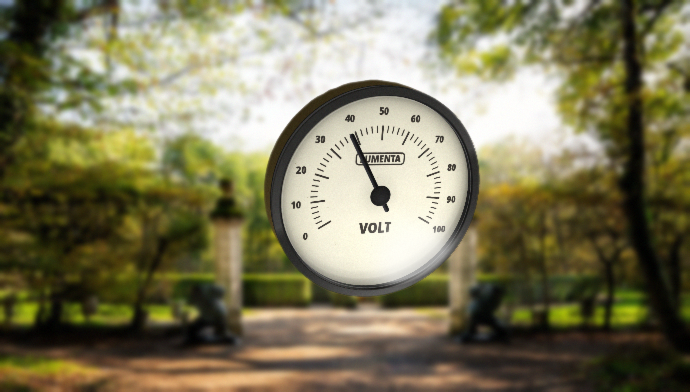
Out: V 38
